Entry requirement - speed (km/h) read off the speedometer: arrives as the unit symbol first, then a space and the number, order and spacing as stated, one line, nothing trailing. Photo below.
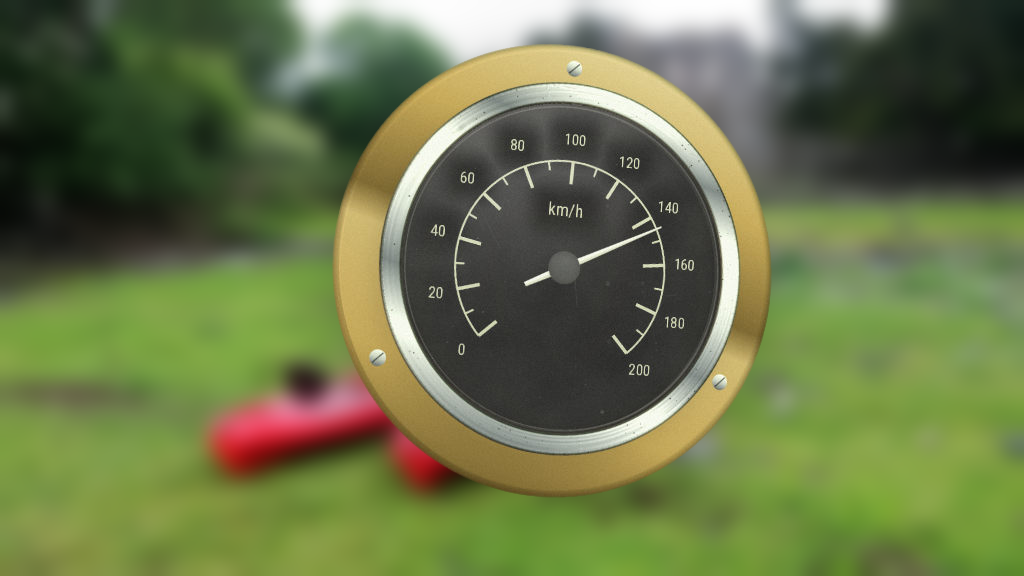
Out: km/h 145
